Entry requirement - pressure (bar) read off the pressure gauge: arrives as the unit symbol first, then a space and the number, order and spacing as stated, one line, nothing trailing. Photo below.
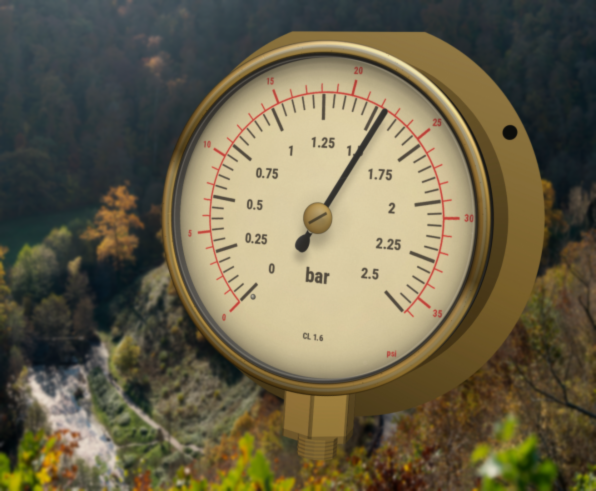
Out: bar 1.55
